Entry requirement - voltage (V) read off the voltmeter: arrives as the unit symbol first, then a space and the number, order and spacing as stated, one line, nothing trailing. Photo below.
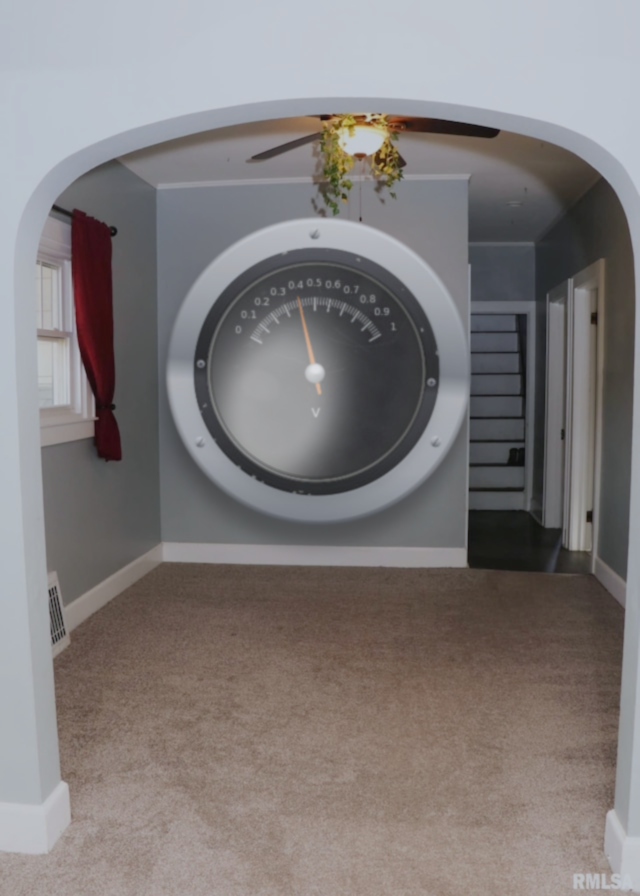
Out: V 0.4
